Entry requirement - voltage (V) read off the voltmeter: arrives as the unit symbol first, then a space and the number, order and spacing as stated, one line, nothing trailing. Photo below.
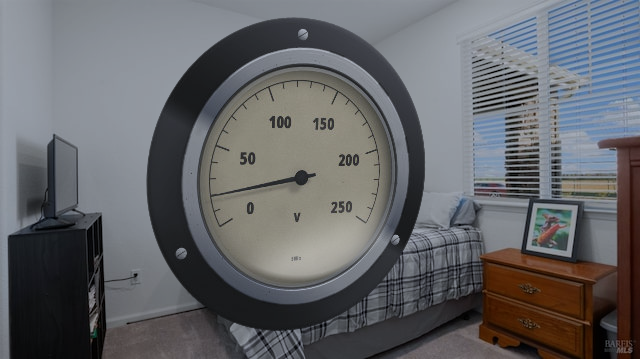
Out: V 20
